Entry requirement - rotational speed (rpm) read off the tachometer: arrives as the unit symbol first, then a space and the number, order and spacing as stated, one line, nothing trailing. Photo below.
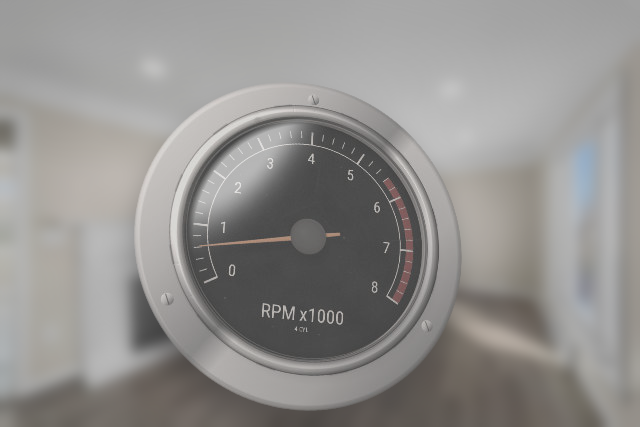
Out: rpm 600
